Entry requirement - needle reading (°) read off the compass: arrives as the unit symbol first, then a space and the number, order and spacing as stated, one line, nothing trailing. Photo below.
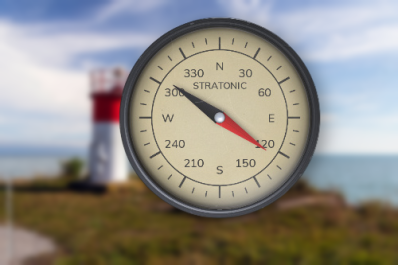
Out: ° 125
